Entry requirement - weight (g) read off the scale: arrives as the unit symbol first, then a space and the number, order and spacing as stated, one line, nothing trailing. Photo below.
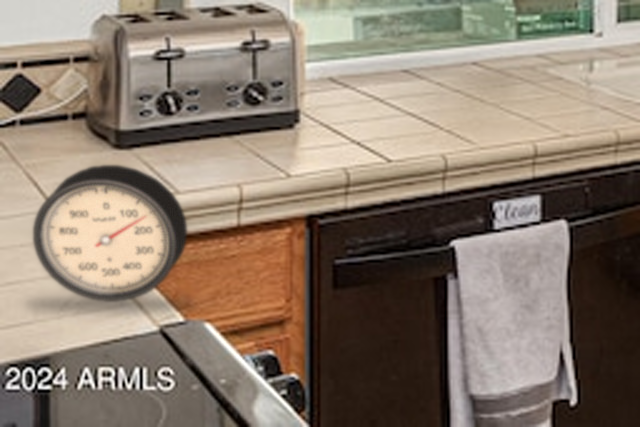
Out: g 150
